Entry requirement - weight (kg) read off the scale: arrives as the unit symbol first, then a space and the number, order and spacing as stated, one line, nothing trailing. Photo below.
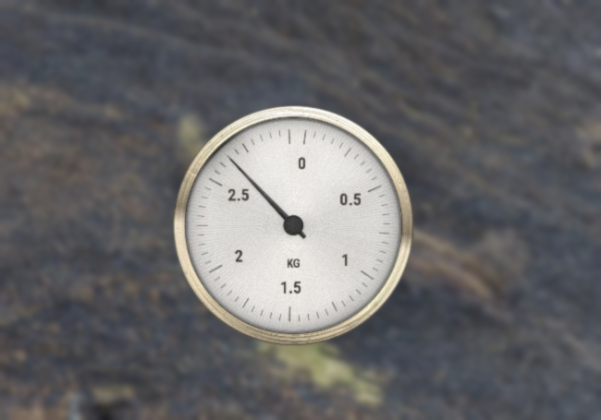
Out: kg 2.65
